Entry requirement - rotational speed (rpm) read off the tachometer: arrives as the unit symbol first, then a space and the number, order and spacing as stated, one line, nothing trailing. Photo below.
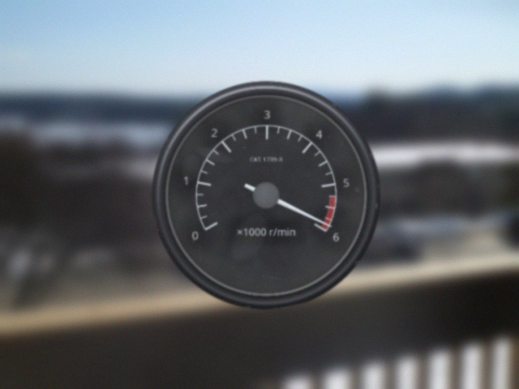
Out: rpm 5875
